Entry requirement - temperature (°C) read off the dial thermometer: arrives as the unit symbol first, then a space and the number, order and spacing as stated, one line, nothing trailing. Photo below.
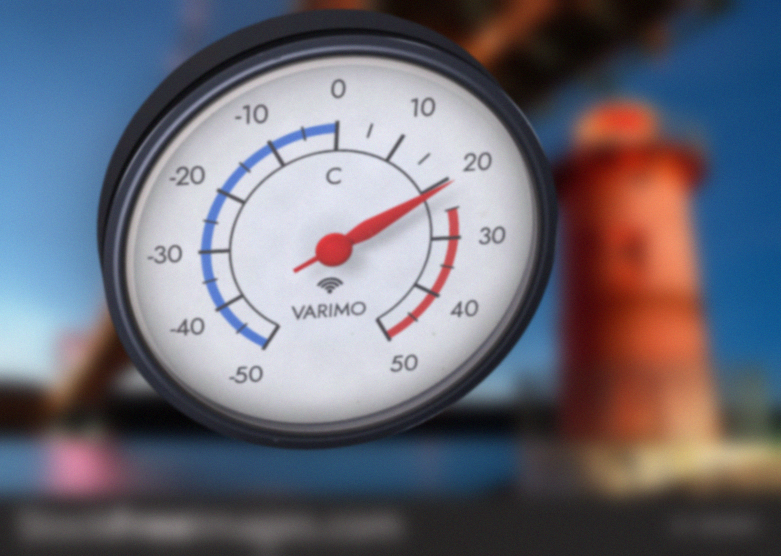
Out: °C 20
